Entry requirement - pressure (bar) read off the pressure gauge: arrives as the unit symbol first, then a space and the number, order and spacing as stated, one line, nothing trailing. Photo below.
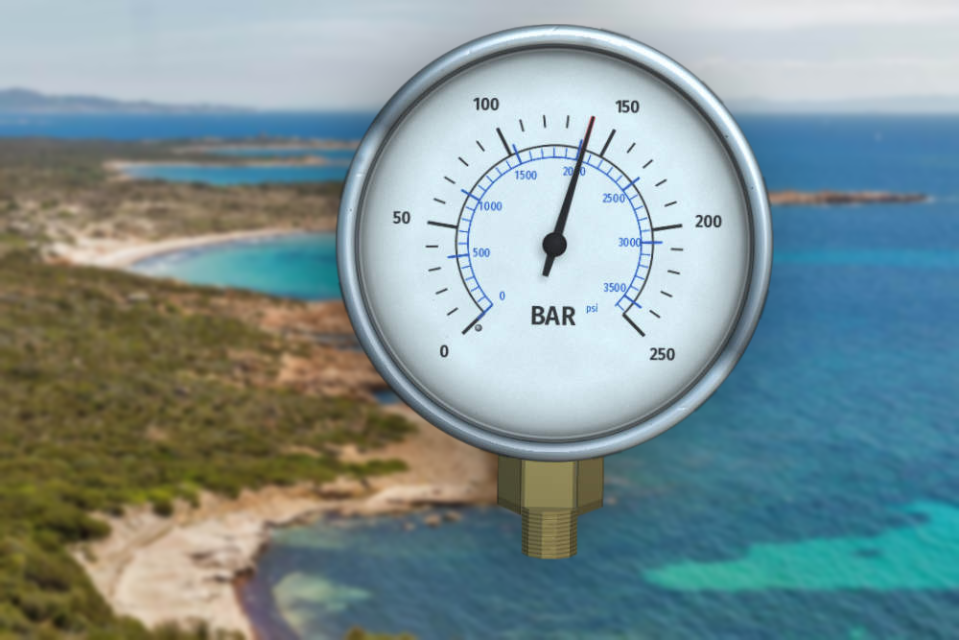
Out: bar 140
